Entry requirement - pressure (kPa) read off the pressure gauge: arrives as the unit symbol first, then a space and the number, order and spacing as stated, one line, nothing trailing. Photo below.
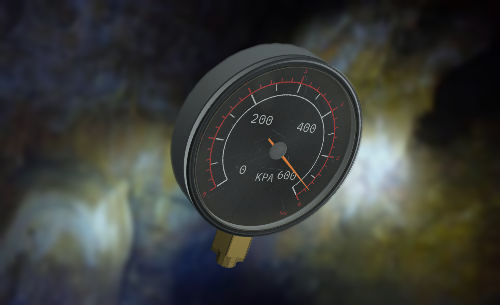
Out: kPa 575
